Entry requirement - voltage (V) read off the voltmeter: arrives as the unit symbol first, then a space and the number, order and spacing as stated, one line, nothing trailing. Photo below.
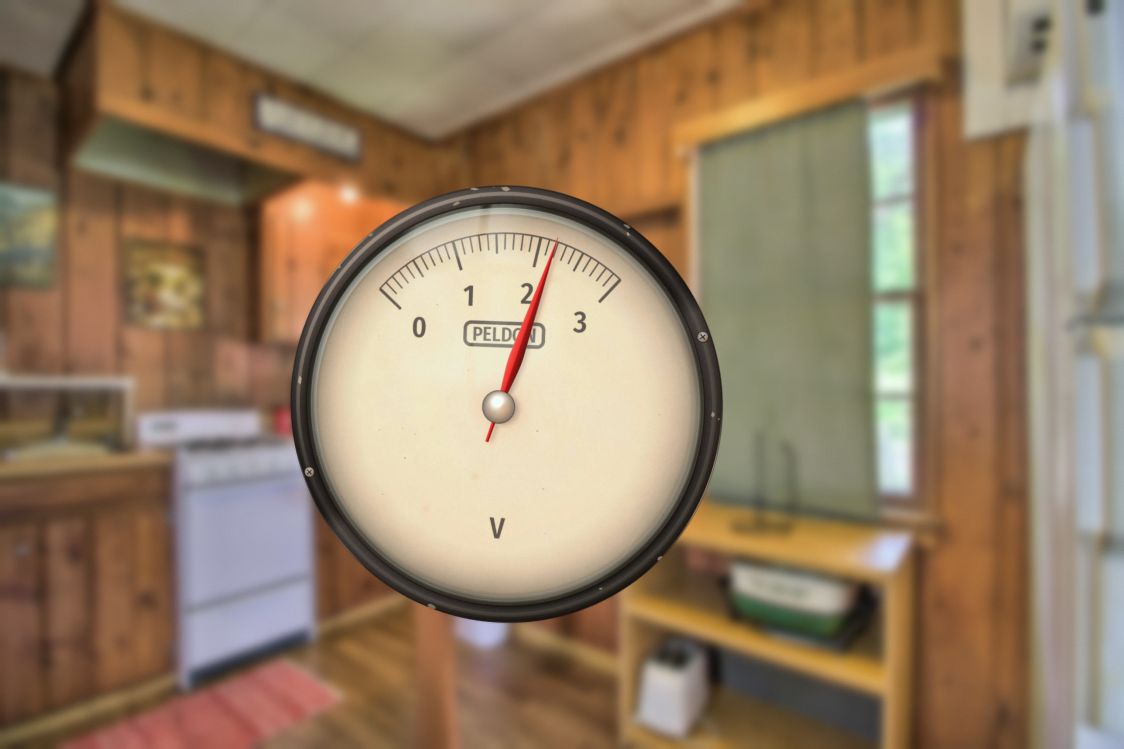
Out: V 2.2
